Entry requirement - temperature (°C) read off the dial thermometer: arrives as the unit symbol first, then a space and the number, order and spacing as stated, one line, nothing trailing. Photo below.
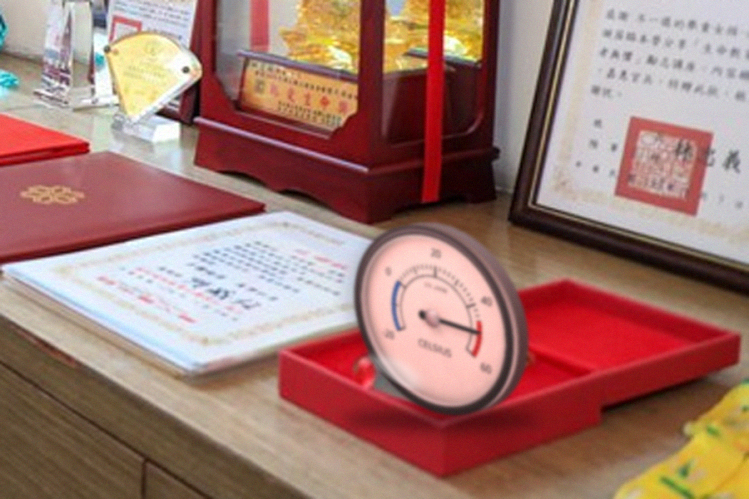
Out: °C 50
